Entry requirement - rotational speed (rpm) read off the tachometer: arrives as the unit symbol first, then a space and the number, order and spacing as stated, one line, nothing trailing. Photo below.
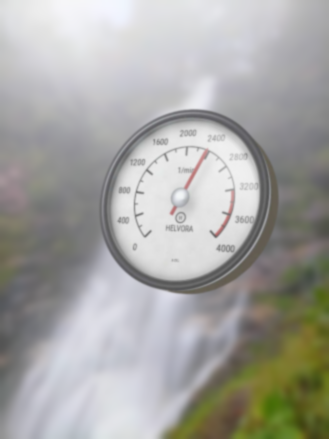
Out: rpm 2400
